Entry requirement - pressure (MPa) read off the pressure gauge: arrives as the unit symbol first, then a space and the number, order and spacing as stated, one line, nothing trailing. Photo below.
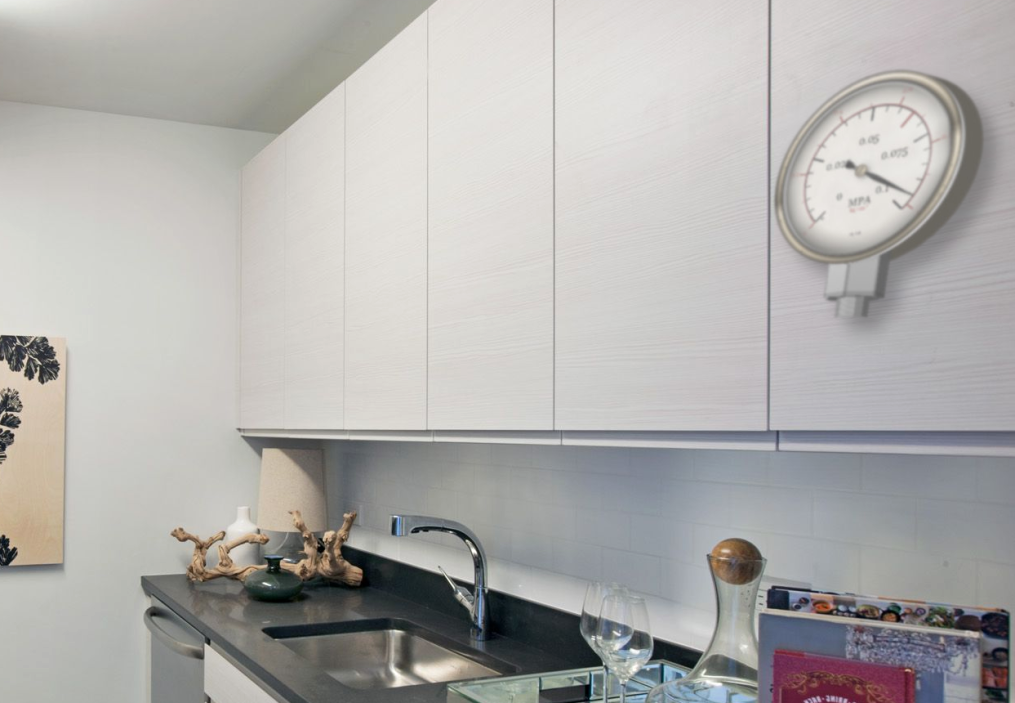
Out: MPa 0.095
